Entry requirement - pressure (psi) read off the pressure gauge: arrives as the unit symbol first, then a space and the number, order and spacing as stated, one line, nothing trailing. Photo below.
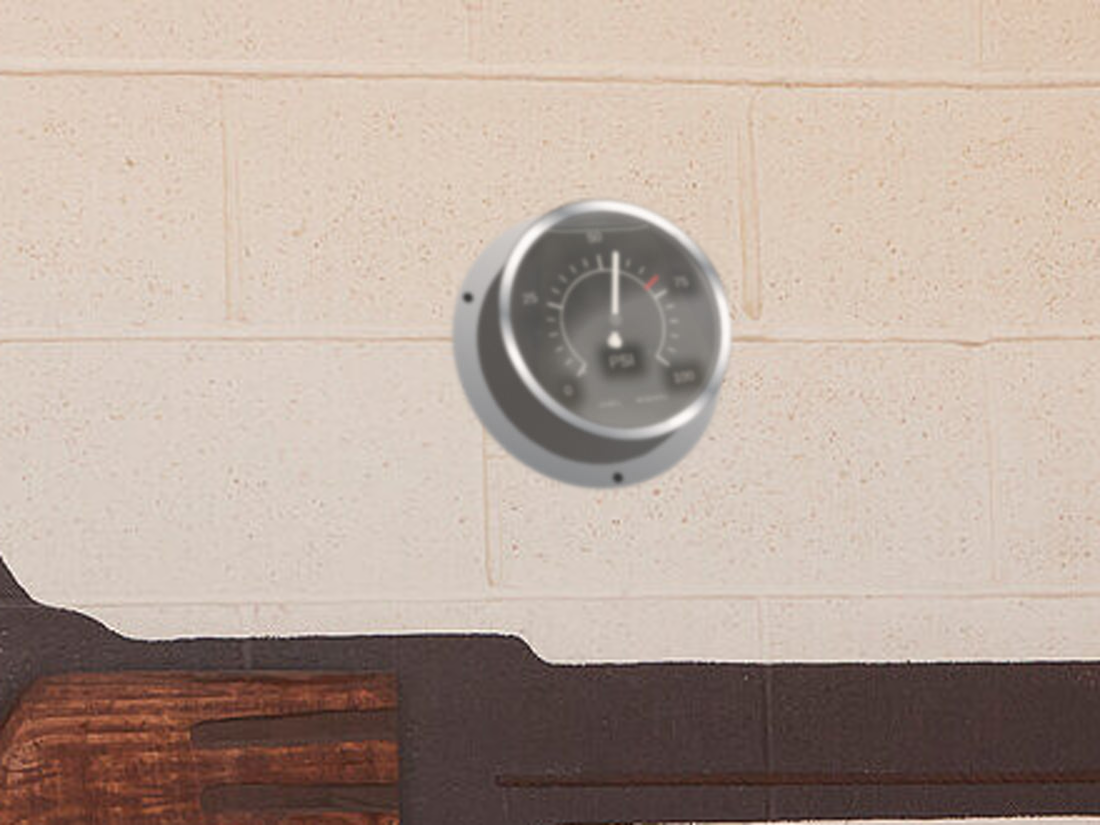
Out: psi 55
